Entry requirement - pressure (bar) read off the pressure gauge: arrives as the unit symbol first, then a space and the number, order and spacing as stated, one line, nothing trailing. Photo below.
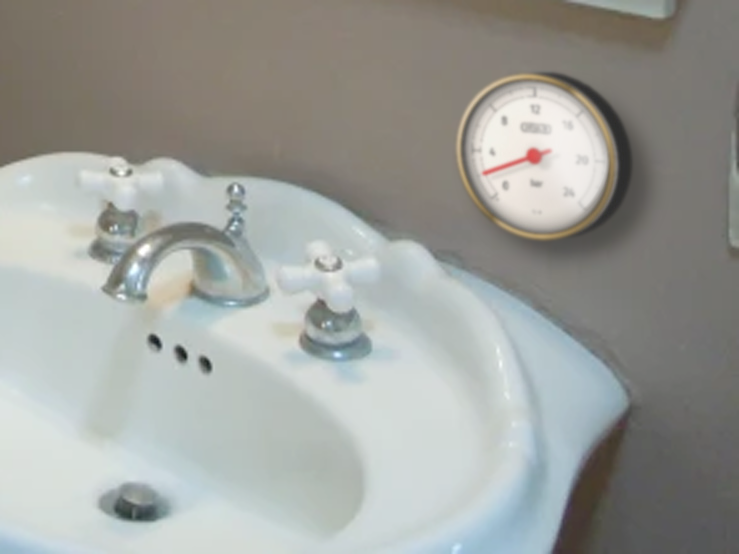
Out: bar 2
